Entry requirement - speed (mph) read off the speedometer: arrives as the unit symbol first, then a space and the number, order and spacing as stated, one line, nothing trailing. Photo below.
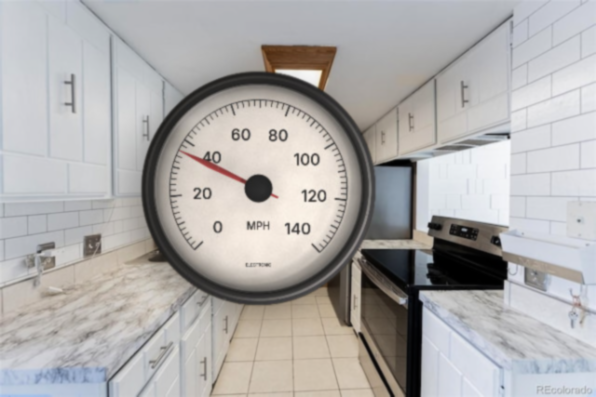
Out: mph 36
